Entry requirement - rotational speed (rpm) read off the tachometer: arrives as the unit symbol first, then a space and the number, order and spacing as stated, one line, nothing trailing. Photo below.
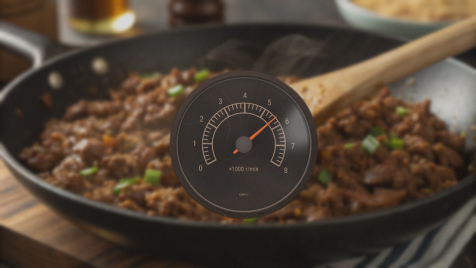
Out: rpm 5600
